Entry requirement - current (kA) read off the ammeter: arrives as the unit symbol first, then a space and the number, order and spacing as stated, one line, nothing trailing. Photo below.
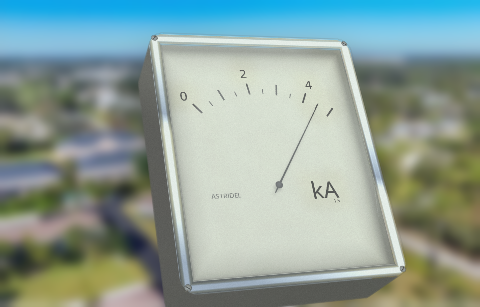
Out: kA 4.5
